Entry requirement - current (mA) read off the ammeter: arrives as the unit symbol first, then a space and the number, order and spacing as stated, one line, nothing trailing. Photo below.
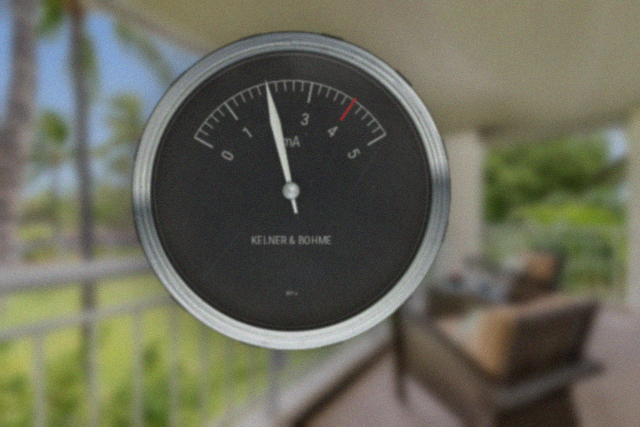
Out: mA 2
